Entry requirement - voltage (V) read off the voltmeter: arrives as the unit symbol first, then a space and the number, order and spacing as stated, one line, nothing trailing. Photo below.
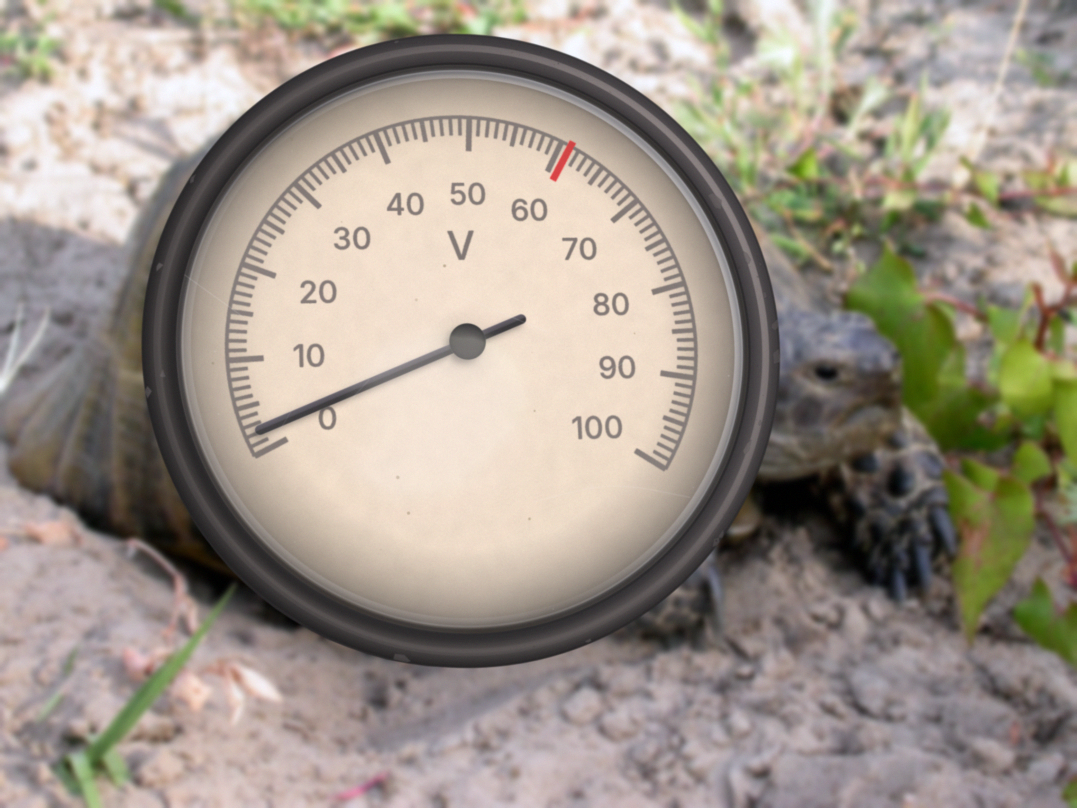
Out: V 2
